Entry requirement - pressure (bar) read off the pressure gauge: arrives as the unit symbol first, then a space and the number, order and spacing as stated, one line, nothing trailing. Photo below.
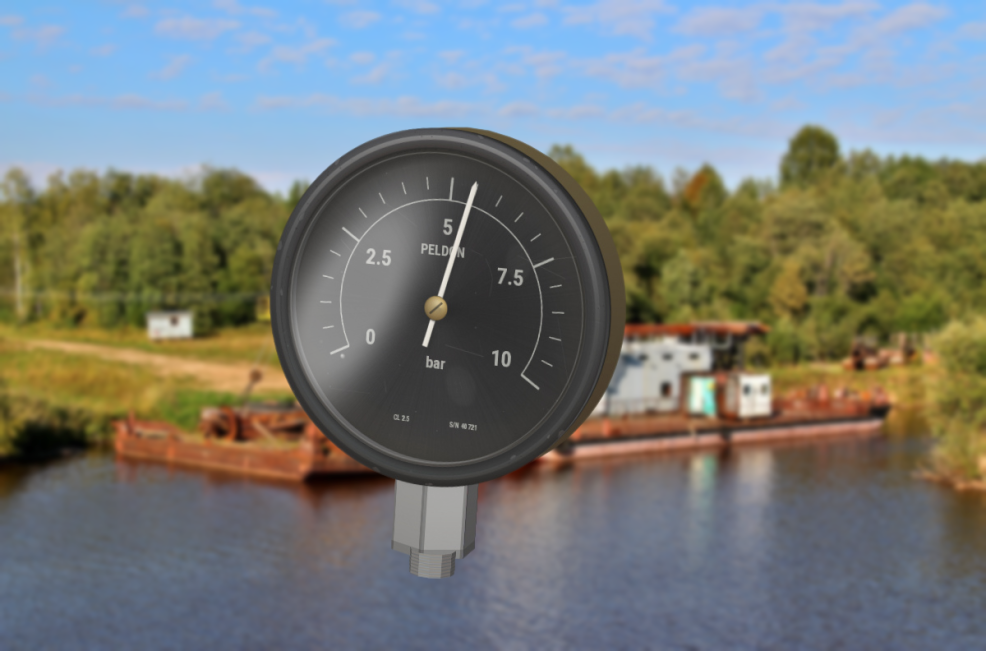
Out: bar 5.5
